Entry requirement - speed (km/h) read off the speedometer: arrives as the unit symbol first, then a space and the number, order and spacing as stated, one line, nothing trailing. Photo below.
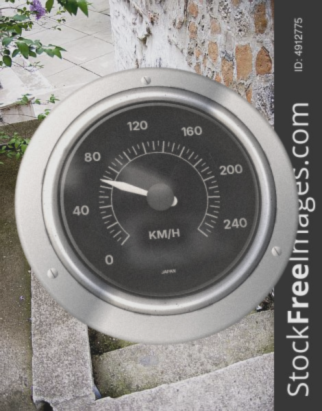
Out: km/h 65
